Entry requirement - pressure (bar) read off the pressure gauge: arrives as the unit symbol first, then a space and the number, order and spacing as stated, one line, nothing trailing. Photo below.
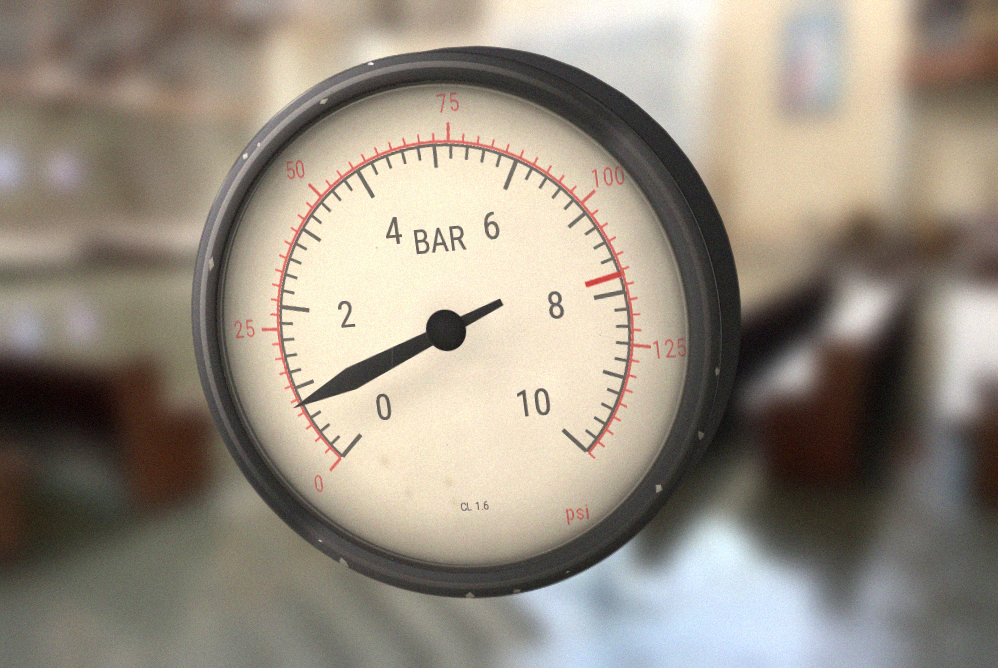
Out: bar 0.8
